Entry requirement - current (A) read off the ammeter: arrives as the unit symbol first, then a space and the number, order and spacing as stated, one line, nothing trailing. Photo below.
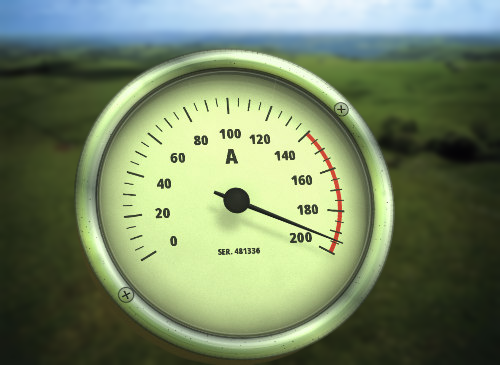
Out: A 195
